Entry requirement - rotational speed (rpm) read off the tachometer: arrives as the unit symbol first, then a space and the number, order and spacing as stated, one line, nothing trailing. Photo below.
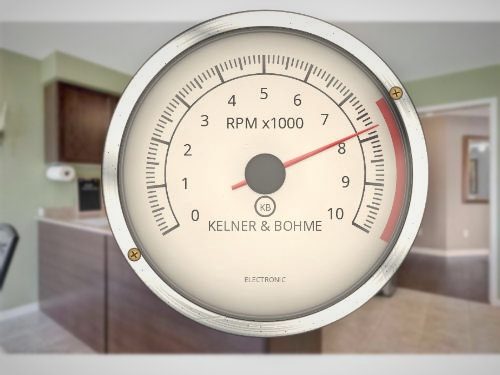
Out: rpm 7800
